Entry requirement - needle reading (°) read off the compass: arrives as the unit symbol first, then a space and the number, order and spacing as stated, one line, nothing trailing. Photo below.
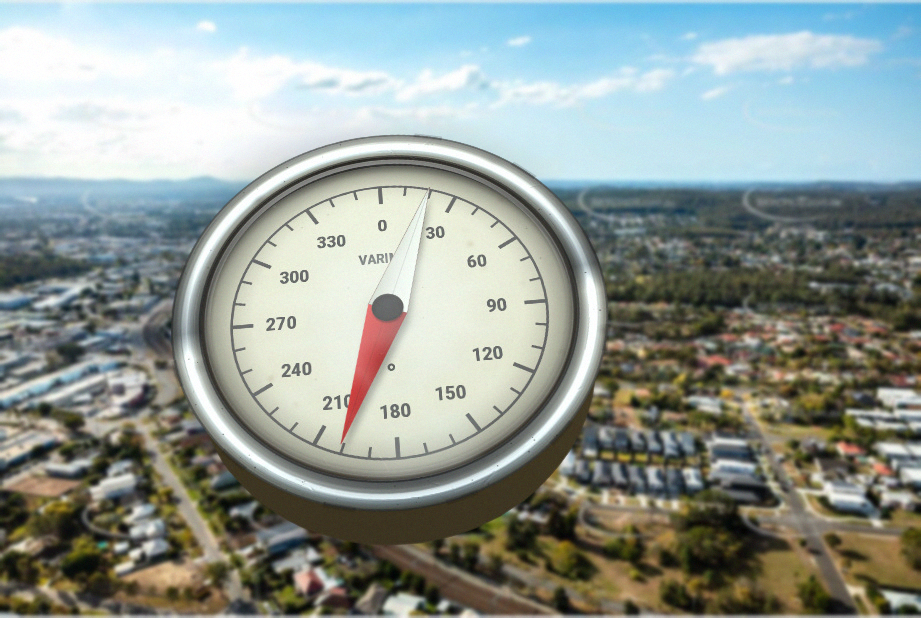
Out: ° 200
